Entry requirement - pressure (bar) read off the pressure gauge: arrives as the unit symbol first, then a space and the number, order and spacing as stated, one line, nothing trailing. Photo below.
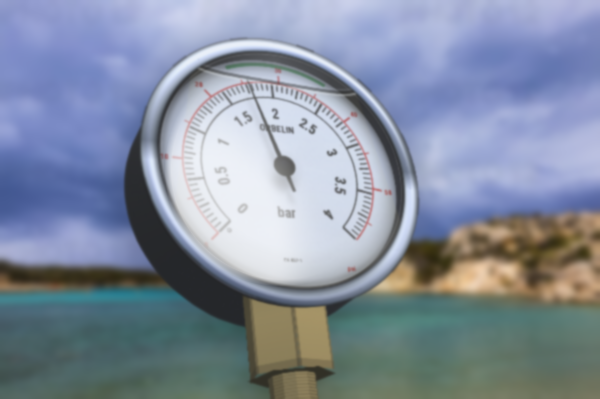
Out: bar 1.75
